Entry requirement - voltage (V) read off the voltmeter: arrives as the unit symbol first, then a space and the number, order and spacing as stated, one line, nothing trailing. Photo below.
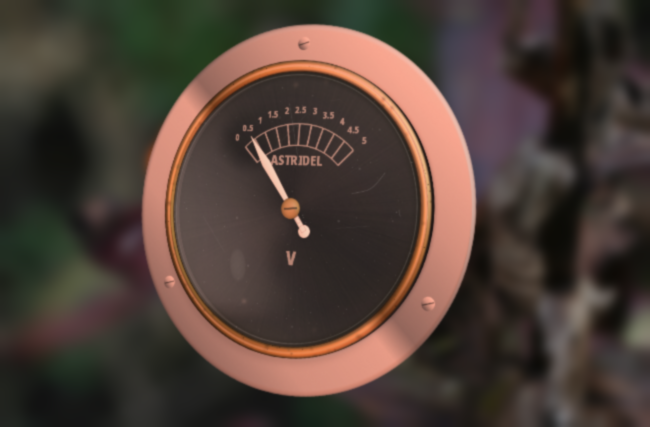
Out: V 0.5
